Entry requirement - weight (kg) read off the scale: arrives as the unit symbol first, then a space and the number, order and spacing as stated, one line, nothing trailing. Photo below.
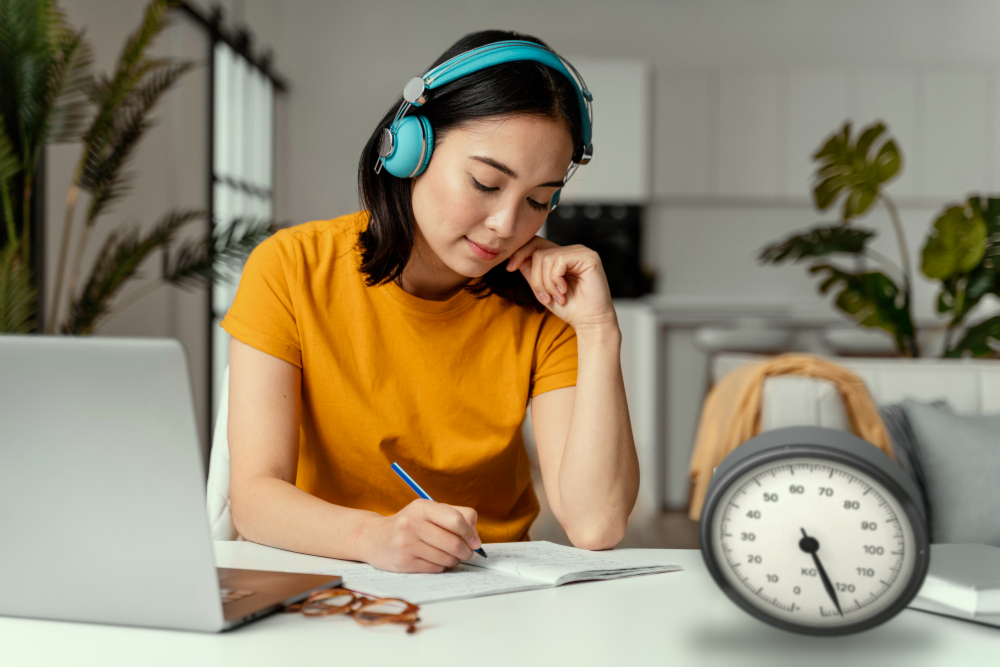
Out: kg 125
